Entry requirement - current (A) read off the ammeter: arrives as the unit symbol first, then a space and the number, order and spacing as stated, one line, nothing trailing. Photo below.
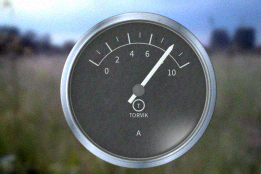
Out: A 8
